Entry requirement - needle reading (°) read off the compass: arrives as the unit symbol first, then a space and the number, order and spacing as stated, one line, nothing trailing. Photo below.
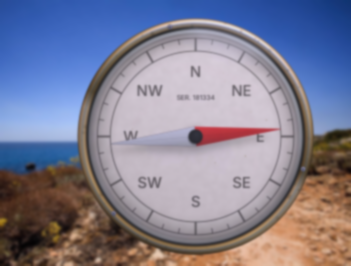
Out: ° 85
